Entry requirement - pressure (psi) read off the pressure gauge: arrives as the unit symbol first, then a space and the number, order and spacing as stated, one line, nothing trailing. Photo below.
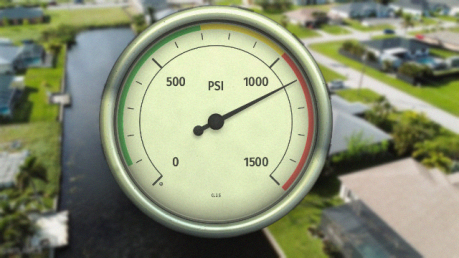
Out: psi 1100
